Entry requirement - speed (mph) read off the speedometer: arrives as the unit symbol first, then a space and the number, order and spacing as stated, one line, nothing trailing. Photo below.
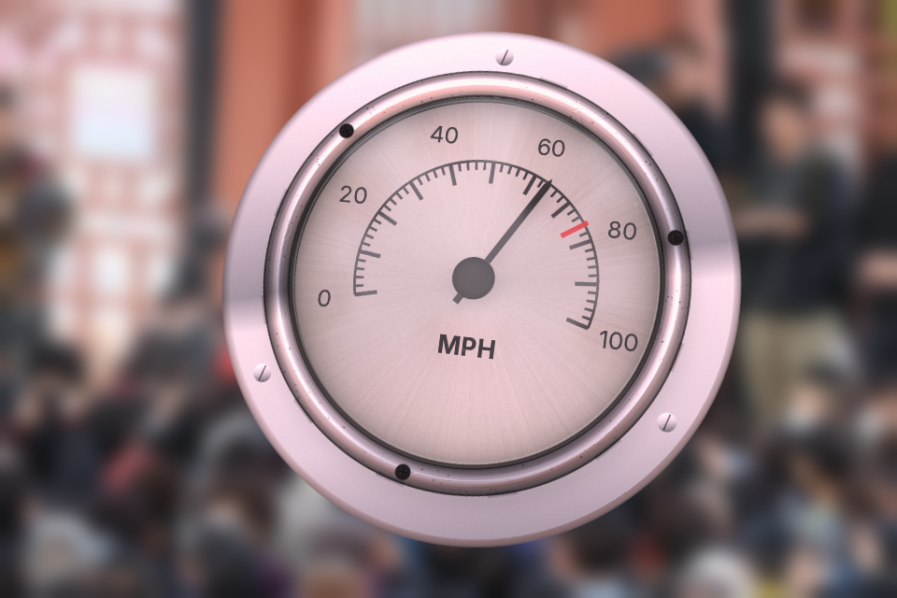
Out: mph 64
